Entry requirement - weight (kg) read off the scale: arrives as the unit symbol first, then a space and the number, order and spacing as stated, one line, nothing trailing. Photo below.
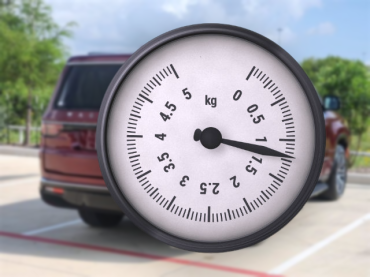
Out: kg 1.2
